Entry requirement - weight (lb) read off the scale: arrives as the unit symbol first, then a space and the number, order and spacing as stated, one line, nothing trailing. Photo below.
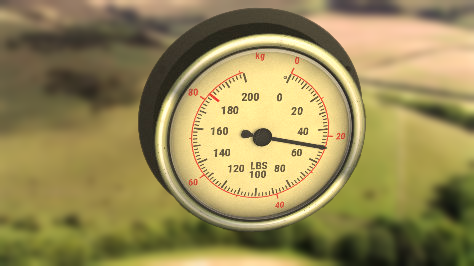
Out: lb 50
